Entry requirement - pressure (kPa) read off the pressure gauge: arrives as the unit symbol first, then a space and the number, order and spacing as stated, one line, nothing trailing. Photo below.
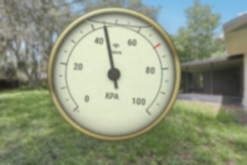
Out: kPa 45
